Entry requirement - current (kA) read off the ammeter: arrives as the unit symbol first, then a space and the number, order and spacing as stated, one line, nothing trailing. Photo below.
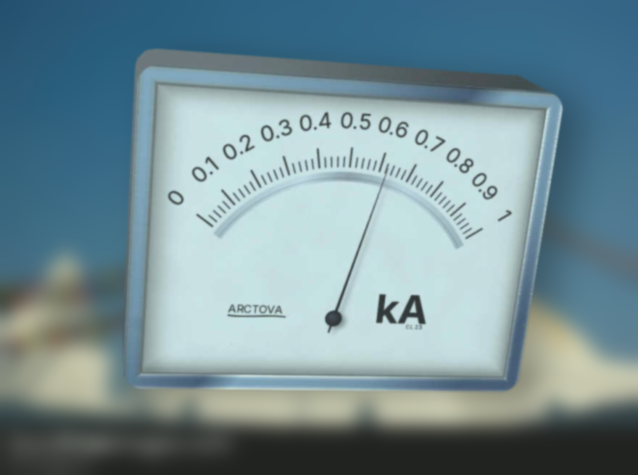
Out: kA 0.62
